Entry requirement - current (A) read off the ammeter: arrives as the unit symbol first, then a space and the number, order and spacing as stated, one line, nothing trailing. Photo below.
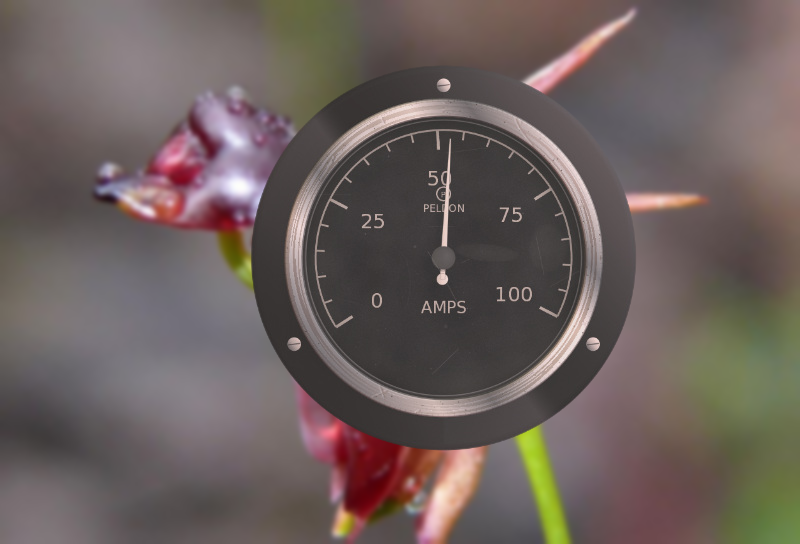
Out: A 52.5
